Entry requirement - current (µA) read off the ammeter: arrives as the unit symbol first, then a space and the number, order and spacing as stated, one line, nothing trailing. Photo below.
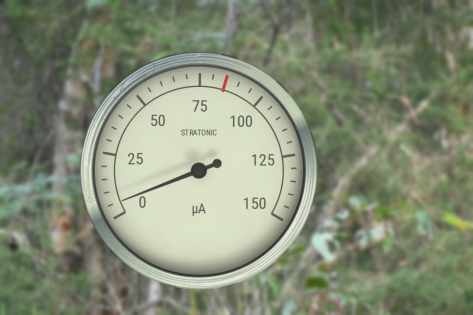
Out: µA 5
